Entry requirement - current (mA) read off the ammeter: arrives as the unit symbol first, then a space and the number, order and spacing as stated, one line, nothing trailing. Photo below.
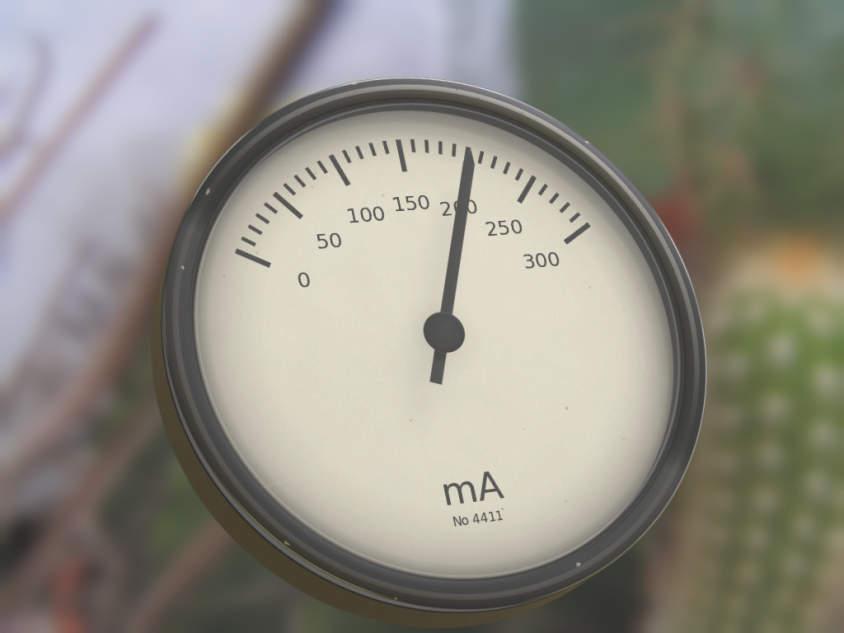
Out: mA 200
